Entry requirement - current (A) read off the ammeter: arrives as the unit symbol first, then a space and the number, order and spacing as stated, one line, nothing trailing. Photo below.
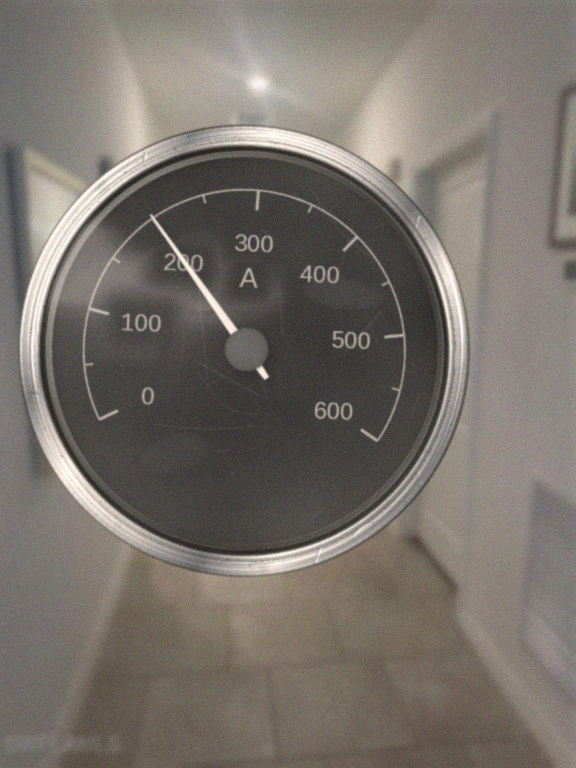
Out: A 200
